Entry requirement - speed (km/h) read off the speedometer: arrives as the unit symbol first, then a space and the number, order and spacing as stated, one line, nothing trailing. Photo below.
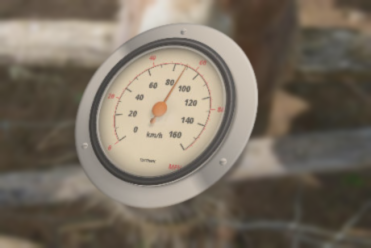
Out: km/h 90
